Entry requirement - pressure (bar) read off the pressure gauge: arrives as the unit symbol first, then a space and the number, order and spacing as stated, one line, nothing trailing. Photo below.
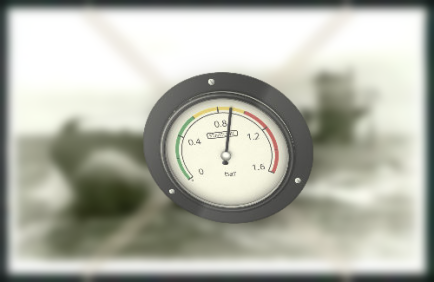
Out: bar 0.9
